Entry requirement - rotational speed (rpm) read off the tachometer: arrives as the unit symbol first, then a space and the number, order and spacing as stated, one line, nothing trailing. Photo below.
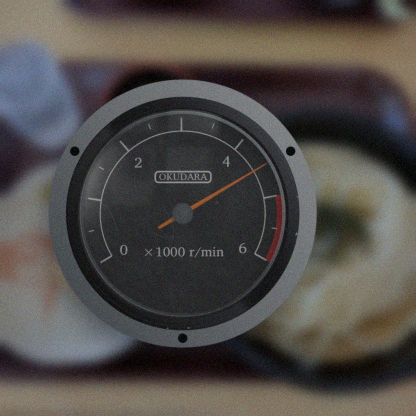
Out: rpm 4500
